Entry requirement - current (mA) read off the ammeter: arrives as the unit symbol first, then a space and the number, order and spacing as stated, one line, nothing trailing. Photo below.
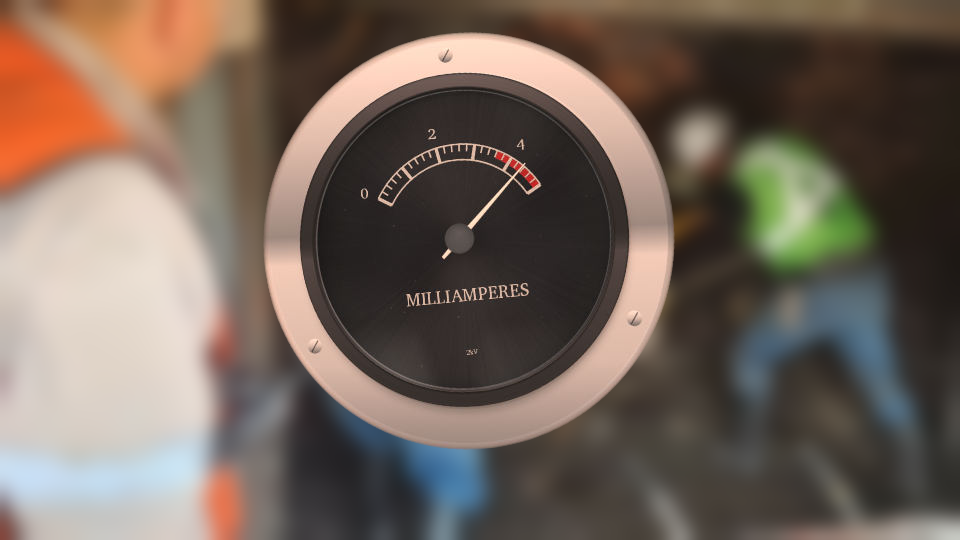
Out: mA 4.4
